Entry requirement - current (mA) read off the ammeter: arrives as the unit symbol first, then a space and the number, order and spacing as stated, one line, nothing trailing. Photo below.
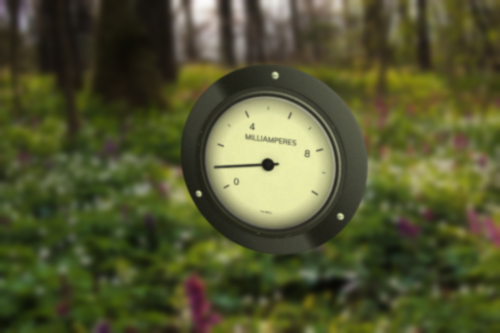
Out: mA 1
